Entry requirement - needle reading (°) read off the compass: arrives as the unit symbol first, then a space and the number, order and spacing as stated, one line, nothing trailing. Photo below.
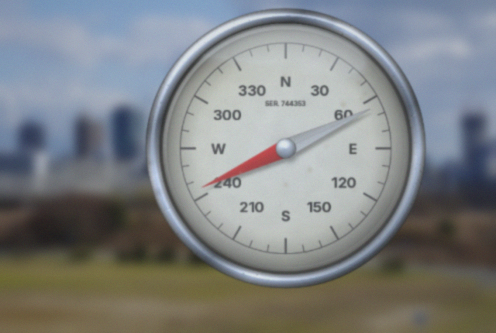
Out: ° 245
